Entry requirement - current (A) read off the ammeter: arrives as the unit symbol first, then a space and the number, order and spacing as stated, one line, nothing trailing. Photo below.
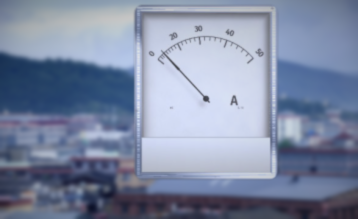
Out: A 10
